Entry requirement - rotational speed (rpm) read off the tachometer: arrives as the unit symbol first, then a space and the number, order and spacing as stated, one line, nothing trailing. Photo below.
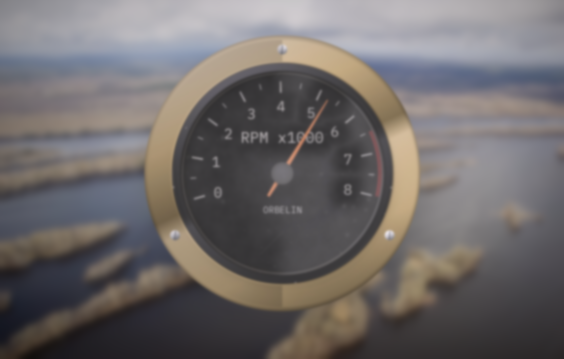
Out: rpm 5250
